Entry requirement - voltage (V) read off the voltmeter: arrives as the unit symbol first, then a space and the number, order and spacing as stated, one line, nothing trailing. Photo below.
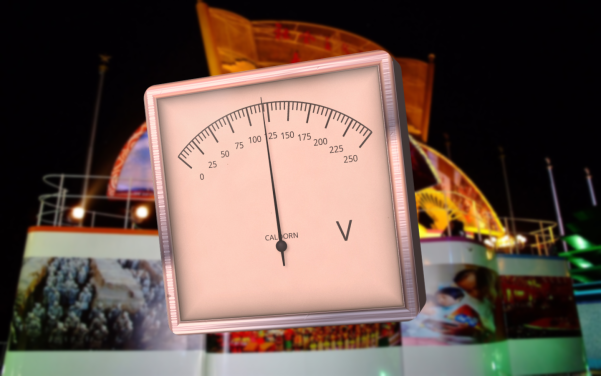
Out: V 120
